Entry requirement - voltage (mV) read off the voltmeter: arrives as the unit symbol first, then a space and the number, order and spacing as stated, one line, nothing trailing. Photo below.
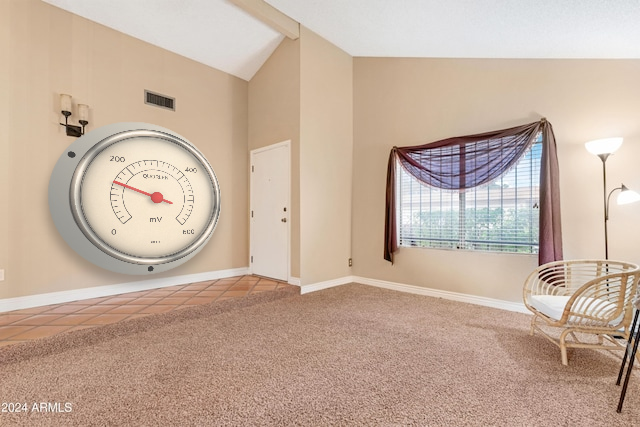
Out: mV 140
